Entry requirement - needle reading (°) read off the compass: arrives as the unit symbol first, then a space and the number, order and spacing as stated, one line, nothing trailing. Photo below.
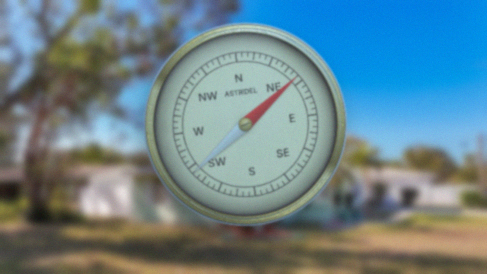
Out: ° 55
